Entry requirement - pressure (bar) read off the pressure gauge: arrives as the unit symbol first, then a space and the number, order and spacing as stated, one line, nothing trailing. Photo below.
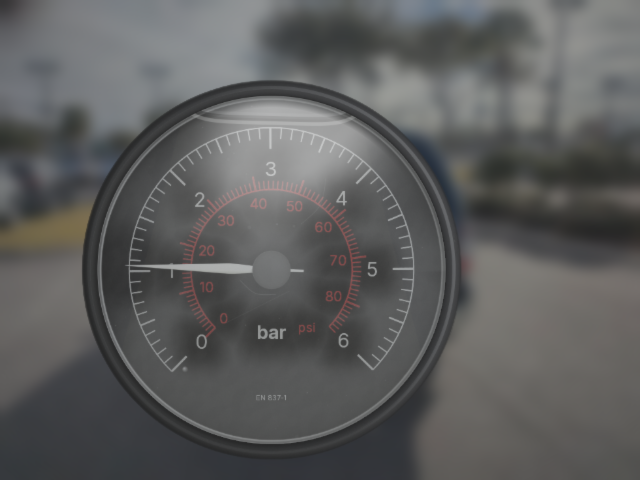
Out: bar 1.05
